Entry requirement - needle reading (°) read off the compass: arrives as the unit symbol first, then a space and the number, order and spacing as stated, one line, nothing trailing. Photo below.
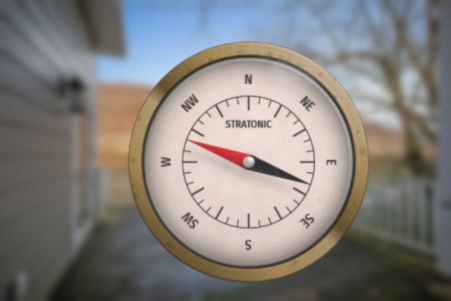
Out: ° 290
